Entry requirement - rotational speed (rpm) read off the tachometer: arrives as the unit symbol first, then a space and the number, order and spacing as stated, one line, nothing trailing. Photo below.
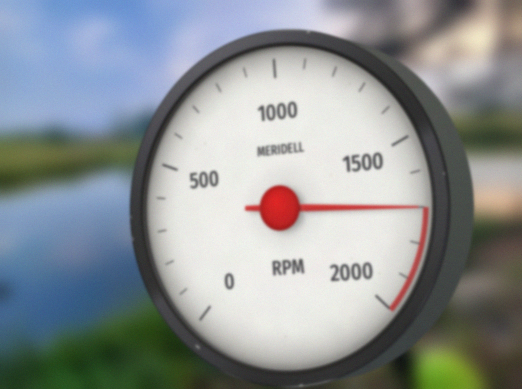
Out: rpm 1700
